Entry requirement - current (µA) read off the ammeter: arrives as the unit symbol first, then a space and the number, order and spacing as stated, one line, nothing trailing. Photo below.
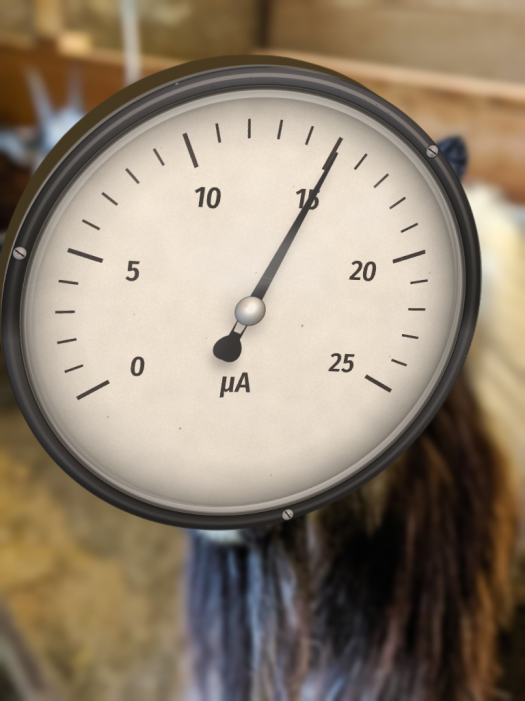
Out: µA 15
